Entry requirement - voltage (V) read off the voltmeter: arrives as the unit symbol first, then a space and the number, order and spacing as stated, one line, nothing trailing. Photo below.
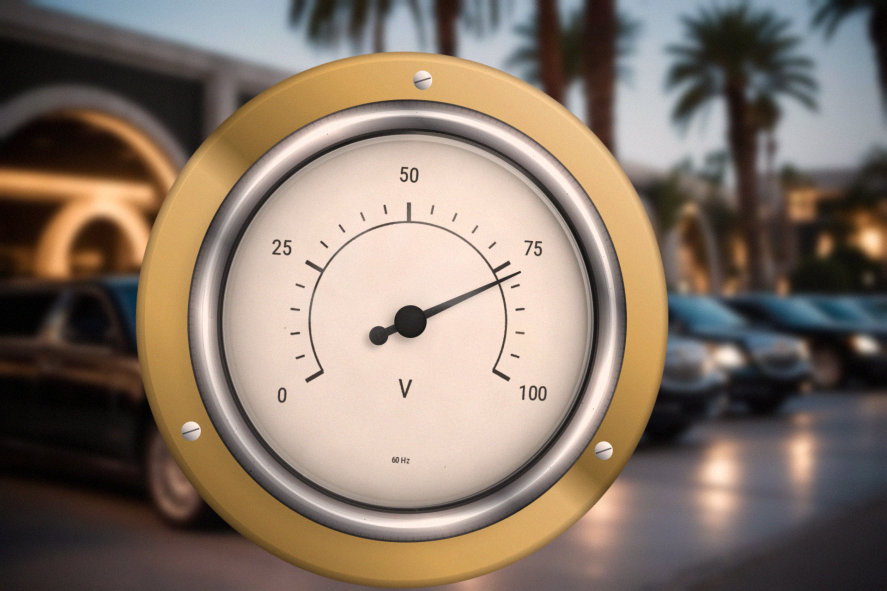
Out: V 77.5
